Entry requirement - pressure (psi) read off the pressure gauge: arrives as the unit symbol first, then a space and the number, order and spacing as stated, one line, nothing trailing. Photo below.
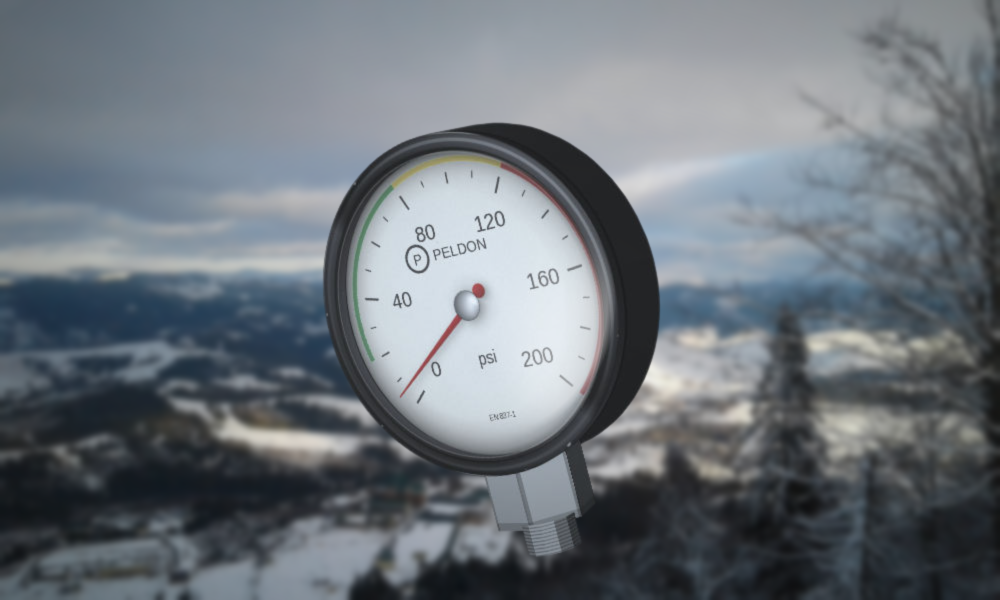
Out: psi 5
